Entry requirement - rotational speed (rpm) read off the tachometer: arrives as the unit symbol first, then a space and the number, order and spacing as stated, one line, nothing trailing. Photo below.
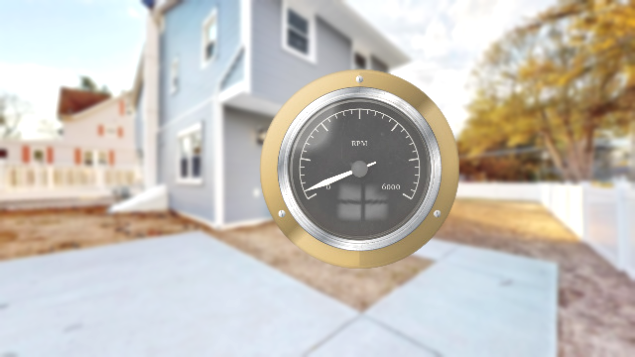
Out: rpm 200
